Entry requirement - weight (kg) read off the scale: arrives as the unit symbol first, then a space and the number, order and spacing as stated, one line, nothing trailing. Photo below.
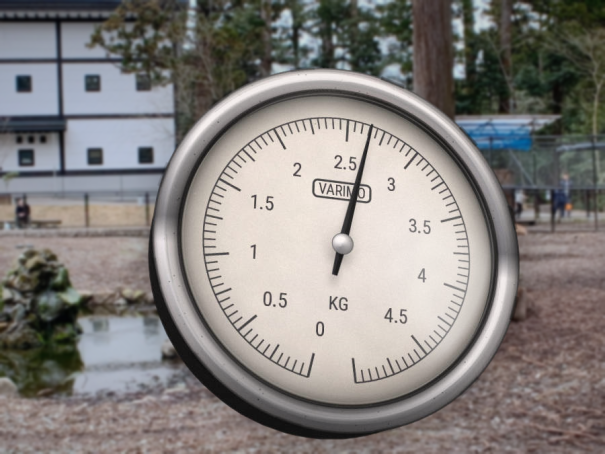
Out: kg 2.65
